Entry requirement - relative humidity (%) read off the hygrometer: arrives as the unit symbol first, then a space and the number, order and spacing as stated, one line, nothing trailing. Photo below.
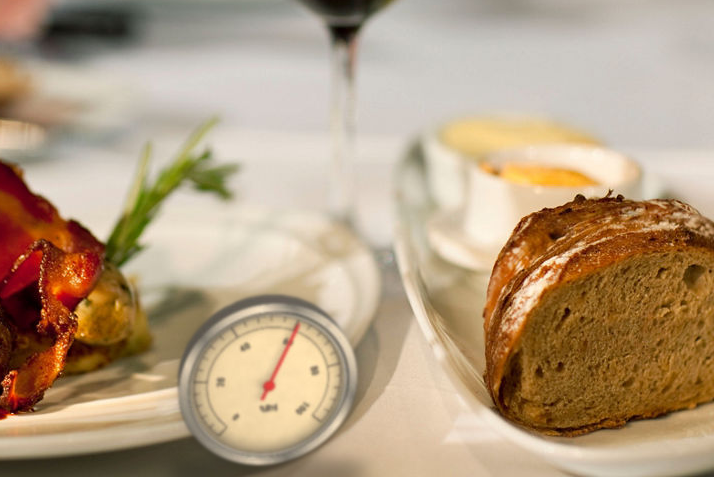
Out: % 60
